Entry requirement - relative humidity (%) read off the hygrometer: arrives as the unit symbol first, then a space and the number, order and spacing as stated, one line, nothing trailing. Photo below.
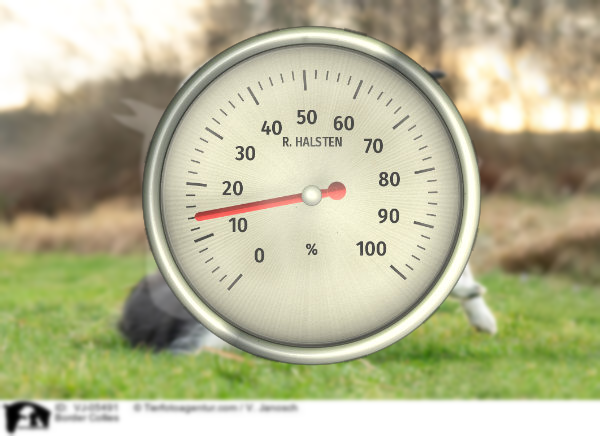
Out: % 14
